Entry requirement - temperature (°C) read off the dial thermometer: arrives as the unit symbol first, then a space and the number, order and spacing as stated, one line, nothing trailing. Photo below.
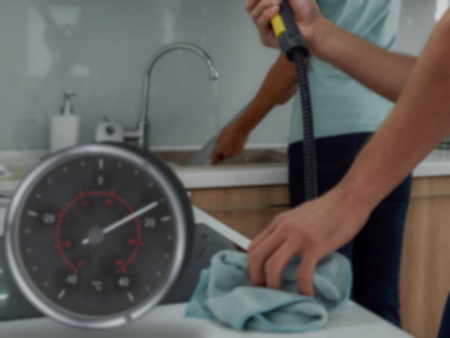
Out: °C 16
